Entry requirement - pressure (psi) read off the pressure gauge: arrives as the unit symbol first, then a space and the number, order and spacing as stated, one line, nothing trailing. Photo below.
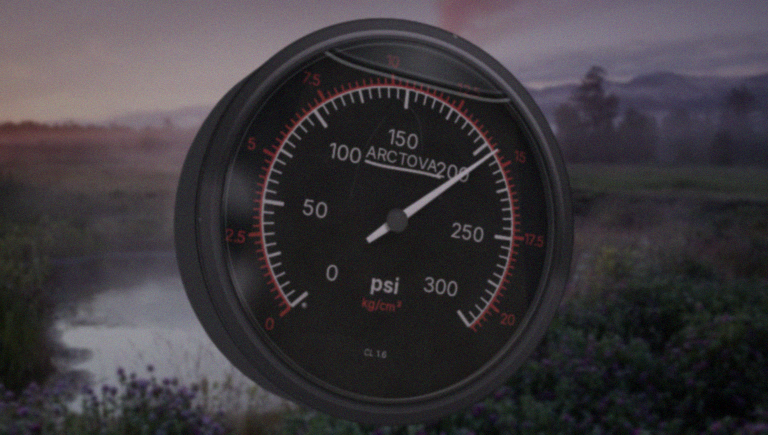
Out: psi 205
